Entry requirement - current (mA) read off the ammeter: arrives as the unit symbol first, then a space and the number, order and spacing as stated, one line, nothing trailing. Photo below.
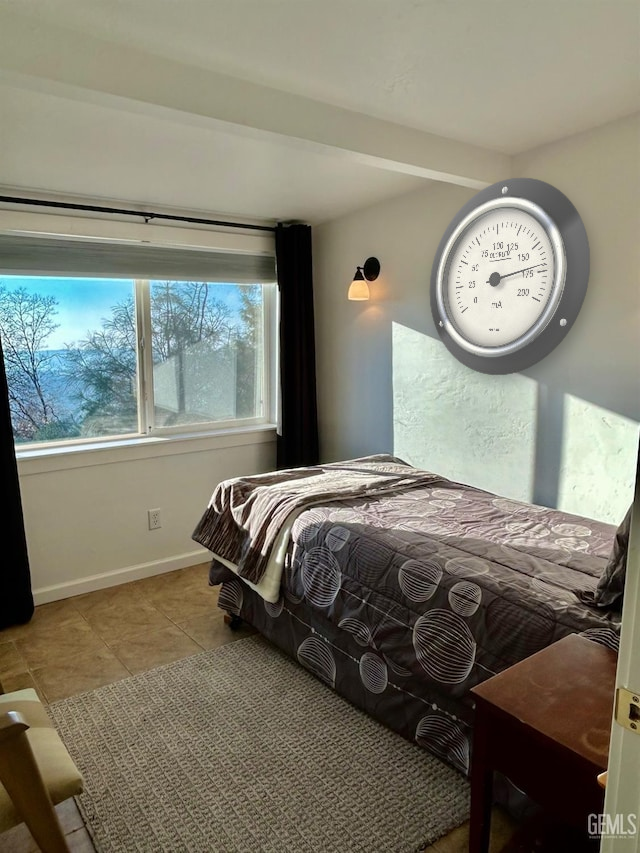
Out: mA 170
